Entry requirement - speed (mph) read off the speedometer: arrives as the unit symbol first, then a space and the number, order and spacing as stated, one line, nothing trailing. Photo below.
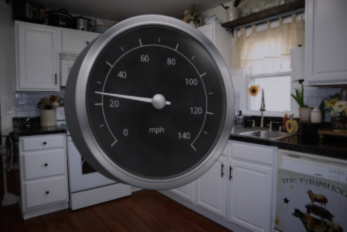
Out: mph 25
